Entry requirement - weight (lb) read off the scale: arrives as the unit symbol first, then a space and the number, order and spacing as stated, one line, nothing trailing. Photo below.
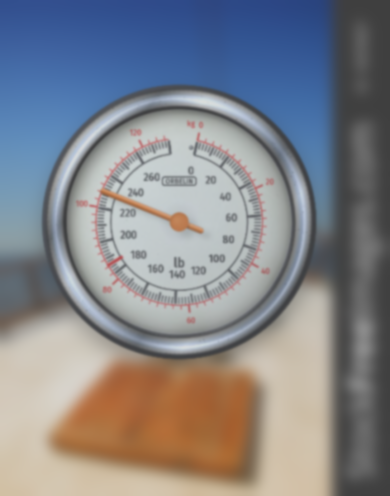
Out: lb 230
